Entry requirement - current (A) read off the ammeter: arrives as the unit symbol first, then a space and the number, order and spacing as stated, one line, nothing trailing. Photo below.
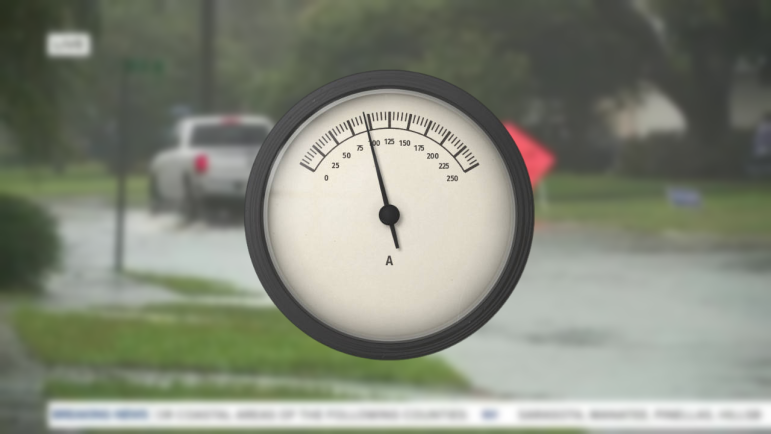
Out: A 95
